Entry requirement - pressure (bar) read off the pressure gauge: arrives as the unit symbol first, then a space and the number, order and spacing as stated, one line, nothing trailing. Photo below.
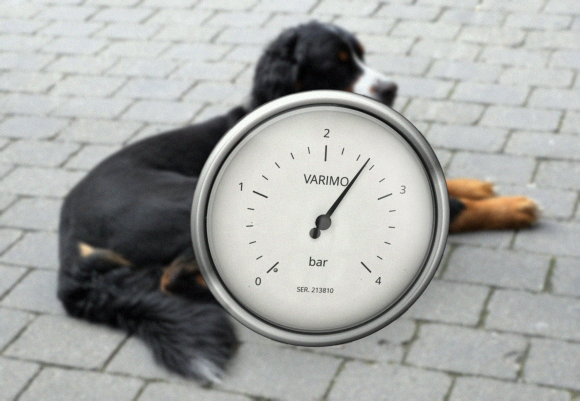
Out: bar 2.5
